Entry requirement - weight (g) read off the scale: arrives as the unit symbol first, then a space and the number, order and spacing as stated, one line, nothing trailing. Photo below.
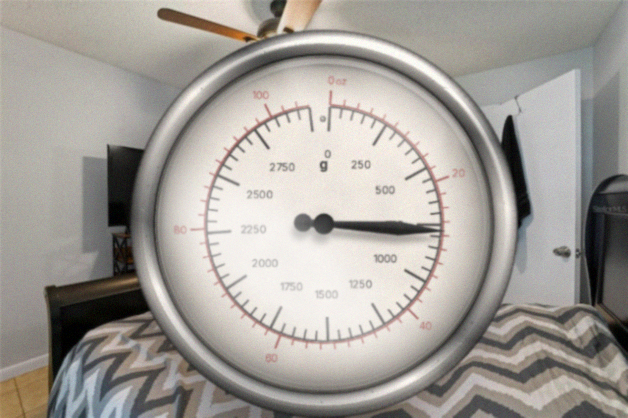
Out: g 775
